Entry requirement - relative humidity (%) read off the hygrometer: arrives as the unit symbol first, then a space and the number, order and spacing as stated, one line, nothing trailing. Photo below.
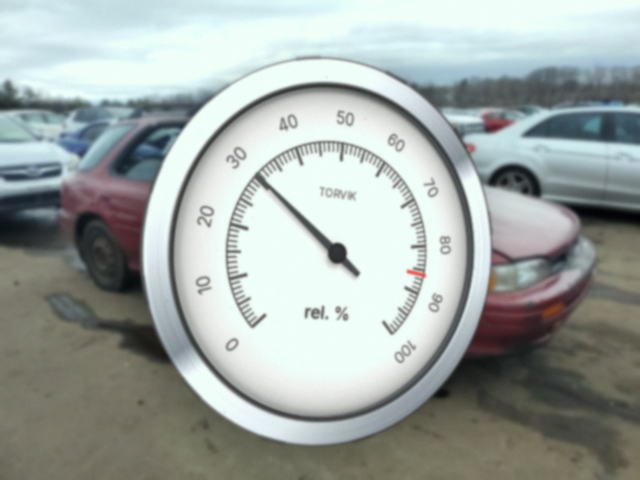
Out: % 30
